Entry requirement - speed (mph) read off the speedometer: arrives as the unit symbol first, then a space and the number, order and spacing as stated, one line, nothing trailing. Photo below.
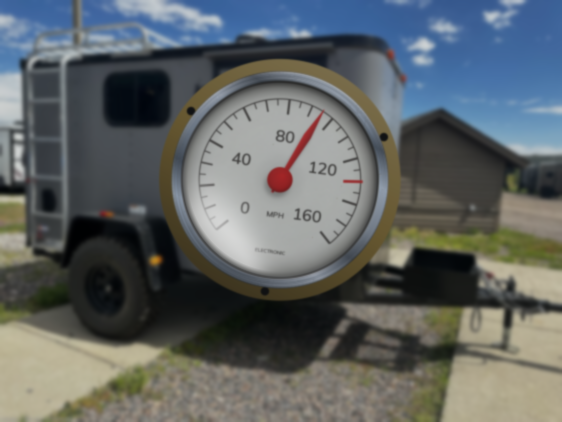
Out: mph 95
